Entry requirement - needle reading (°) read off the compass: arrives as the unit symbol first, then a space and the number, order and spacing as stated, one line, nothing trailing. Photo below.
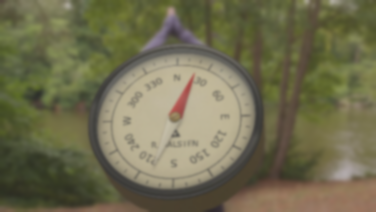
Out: ° 20
